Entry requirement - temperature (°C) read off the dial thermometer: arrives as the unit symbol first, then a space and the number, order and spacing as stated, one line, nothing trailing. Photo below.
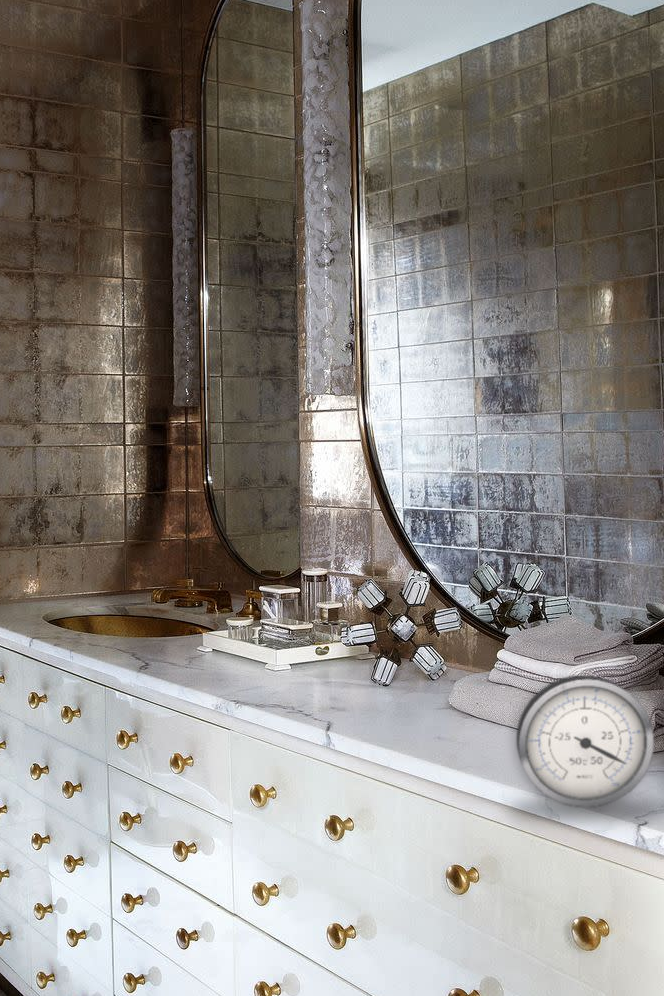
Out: °C 40
